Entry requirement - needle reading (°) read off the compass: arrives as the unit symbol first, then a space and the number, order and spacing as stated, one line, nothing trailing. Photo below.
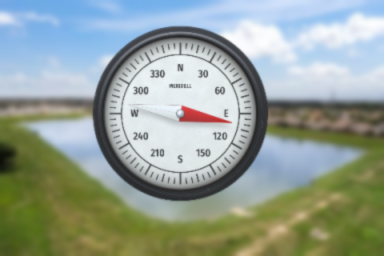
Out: ° 100
